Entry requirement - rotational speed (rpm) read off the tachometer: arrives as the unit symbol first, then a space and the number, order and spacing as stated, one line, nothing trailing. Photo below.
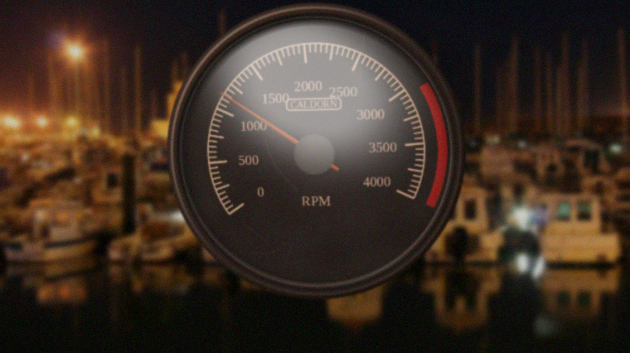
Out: rpm 1150
